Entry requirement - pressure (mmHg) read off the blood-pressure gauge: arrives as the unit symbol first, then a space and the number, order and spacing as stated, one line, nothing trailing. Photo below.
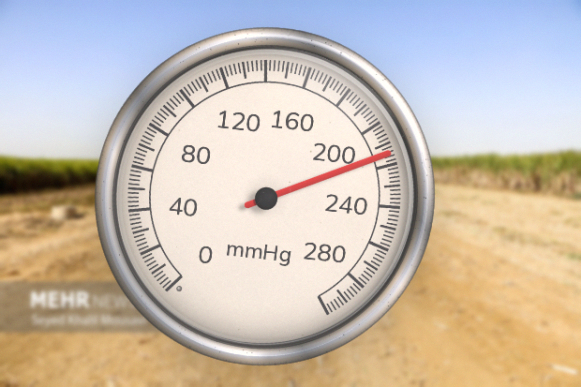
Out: mmHg 214
